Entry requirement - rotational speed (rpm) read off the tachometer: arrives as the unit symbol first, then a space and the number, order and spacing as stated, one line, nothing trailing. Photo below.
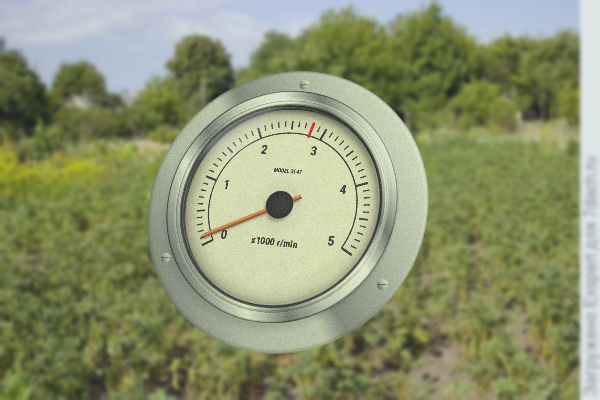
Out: rpm 100
